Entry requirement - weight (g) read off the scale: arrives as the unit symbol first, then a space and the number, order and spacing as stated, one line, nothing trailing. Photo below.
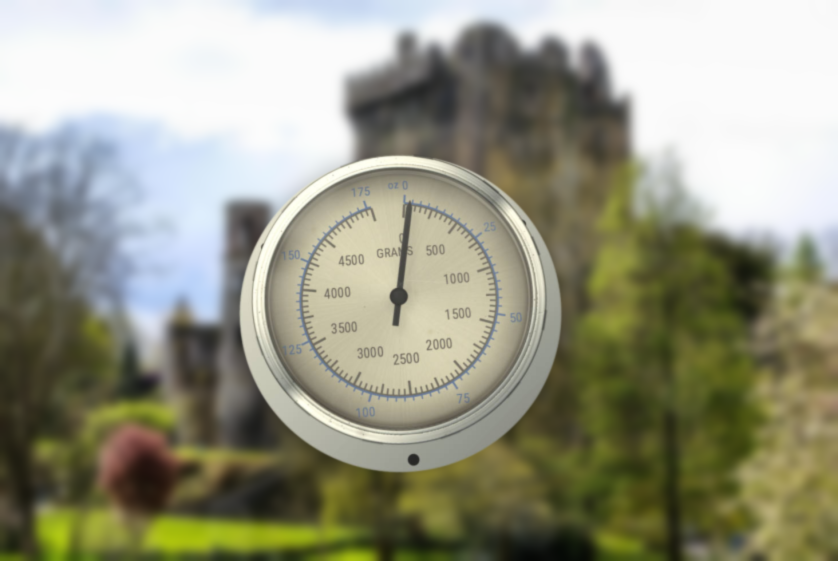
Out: g 50
